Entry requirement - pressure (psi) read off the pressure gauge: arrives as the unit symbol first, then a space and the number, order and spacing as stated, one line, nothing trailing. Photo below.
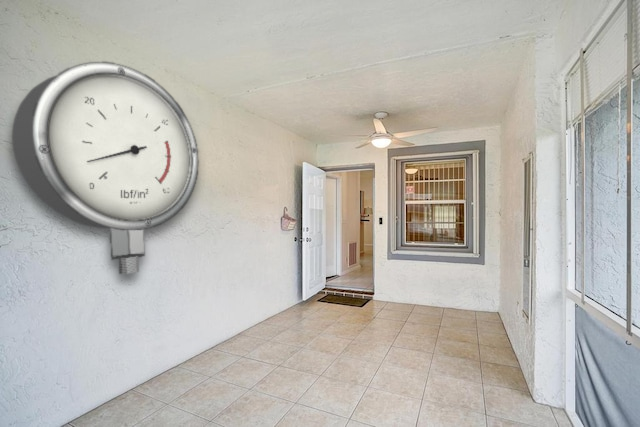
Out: psi 5
